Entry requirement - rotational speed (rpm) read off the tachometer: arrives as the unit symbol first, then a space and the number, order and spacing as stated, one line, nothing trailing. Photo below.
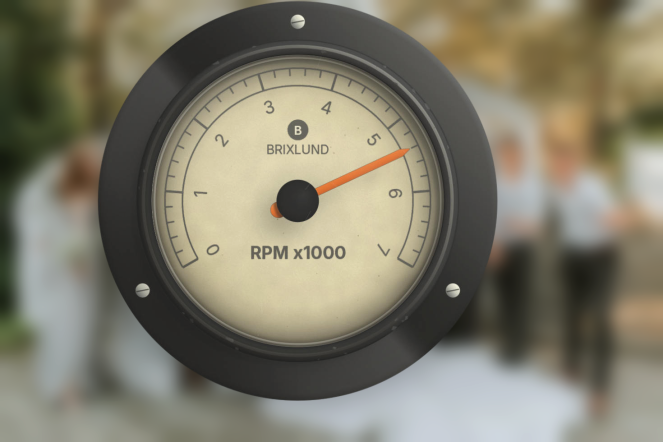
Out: rpm 5400
